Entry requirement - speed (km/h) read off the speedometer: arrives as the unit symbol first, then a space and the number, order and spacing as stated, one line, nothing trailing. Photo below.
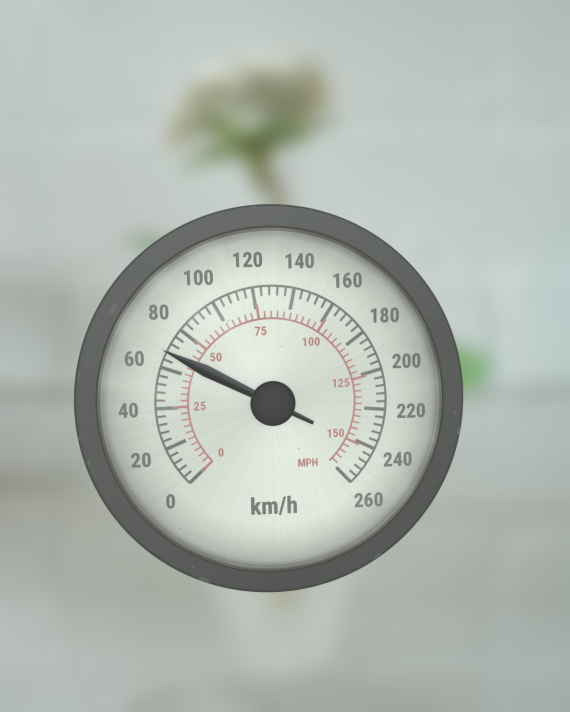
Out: km/h 68
